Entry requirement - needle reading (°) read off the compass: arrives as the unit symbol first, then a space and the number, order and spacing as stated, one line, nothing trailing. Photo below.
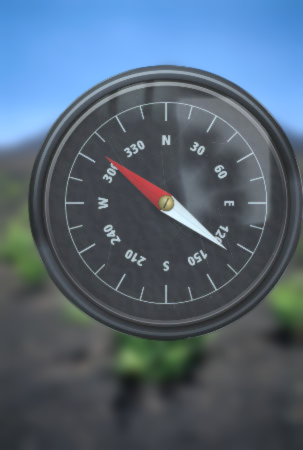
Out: ° 307.5
